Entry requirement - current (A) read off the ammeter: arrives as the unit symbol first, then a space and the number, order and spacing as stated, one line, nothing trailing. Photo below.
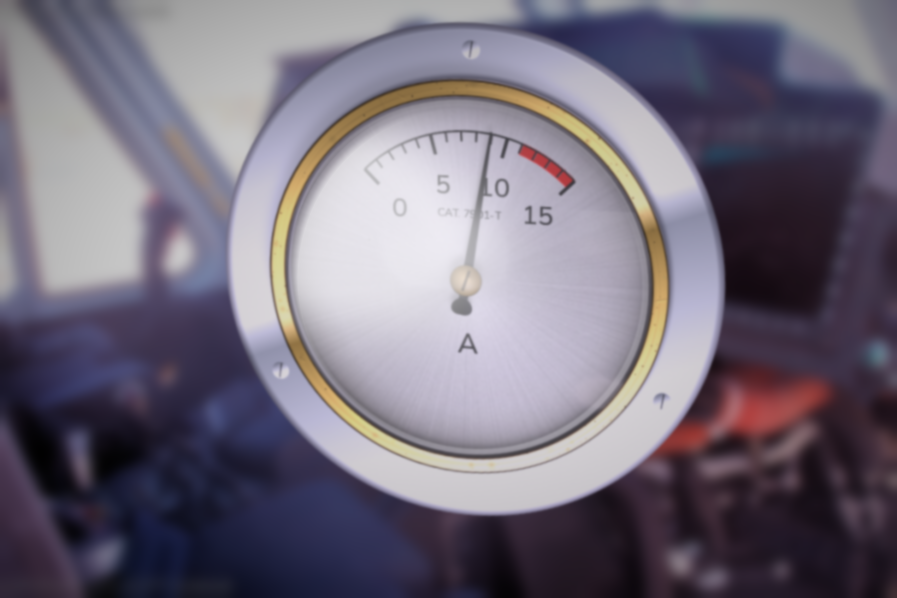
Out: A 9
